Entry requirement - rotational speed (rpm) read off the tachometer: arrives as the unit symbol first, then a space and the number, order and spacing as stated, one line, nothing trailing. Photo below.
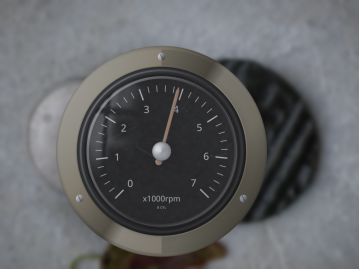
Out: rpm 3900
